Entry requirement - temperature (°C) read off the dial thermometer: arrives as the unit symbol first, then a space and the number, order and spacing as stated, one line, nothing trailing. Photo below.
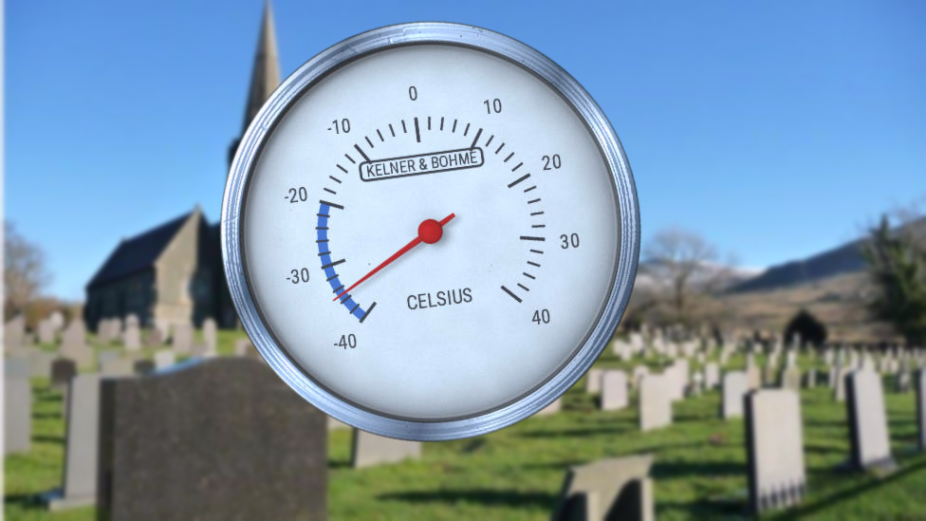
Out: °C -35
